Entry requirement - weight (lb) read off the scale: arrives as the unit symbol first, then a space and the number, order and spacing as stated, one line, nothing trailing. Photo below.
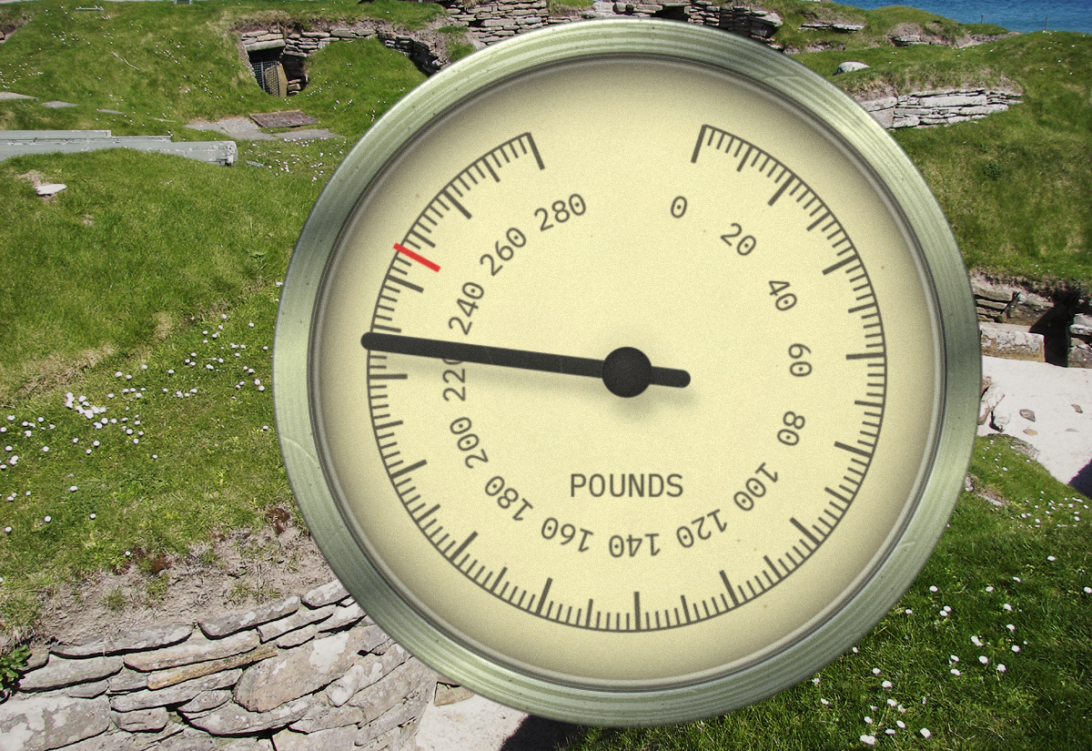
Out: lb 227
